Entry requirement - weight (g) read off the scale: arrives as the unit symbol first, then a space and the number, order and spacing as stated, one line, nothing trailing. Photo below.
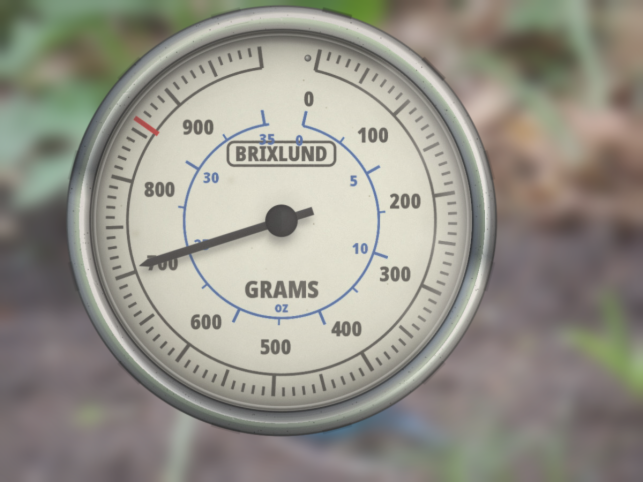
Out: g 705
